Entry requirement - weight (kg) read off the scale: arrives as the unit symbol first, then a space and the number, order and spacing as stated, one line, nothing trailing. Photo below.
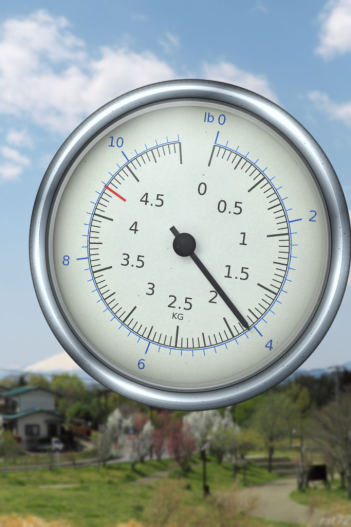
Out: kg 1.85
